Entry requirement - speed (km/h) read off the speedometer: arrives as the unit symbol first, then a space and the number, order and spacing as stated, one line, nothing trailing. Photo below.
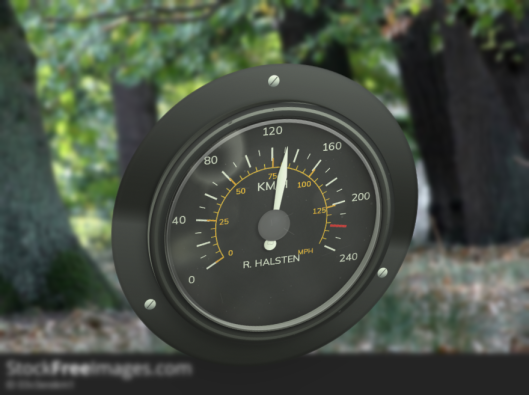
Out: km/h 130
